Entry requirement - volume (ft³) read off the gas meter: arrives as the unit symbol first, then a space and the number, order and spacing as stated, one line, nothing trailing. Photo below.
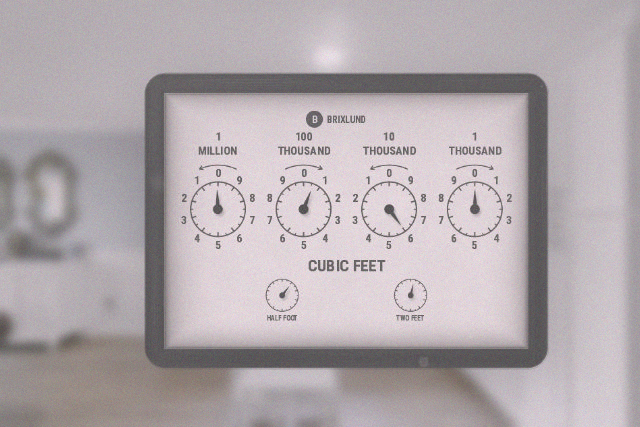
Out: ft³ 6000
